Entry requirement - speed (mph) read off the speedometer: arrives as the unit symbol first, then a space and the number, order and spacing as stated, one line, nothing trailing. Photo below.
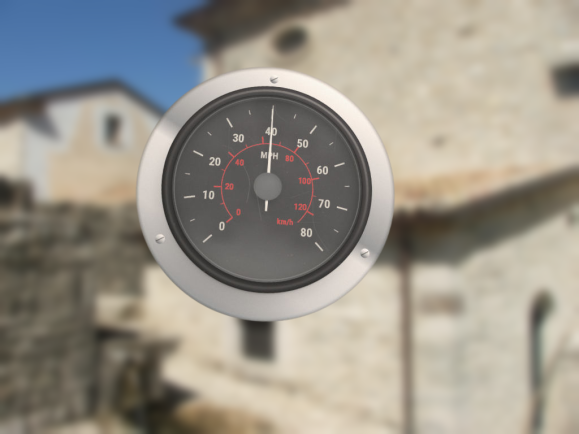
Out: mph 40
